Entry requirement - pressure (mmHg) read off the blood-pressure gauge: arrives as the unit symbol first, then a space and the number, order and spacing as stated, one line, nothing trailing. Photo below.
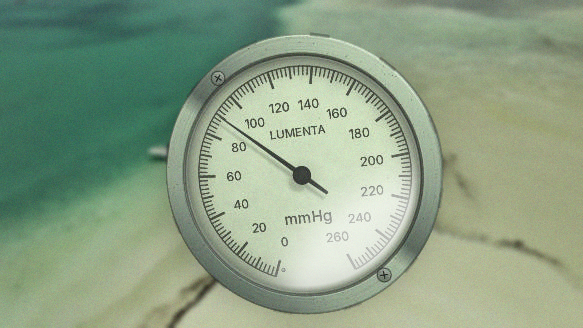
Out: mmHg 90
